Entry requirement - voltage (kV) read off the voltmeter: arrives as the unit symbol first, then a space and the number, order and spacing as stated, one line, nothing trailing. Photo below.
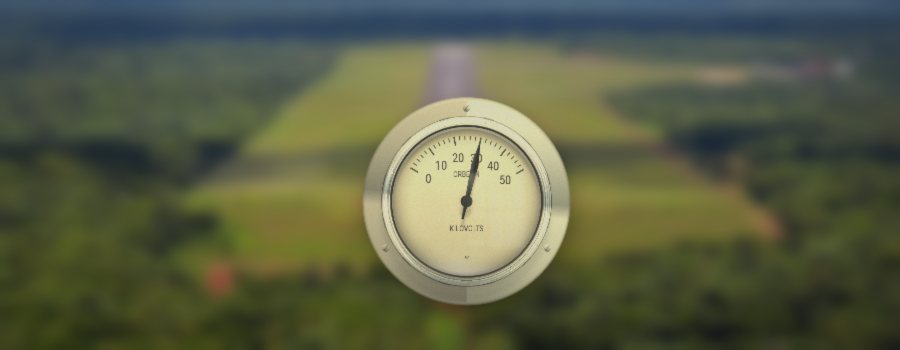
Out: kV 30
